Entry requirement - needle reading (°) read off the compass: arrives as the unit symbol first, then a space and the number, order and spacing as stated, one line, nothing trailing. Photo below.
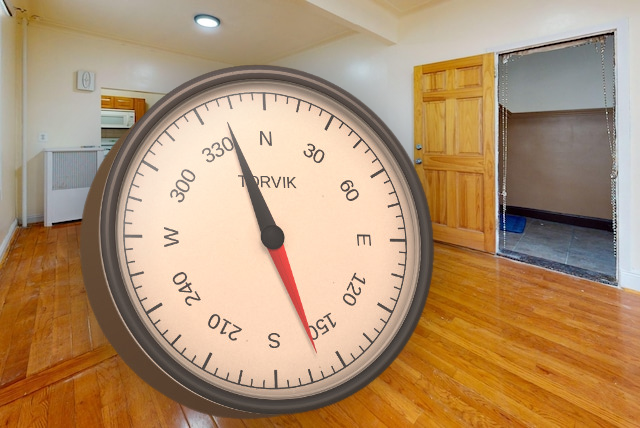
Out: ° 160
